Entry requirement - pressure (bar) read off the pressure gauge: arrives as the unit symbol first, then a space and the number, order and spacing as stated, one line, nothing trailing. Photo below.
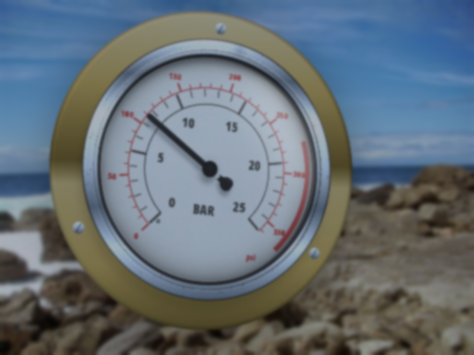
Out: bar 7.5
